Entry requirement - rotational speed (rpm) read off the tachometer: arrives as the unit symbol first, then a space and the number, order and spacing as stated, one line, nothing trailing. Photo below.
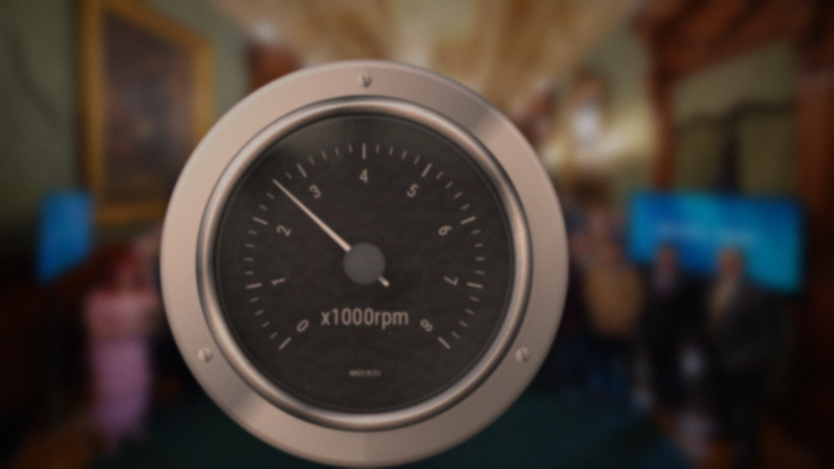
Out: rpm 2600
